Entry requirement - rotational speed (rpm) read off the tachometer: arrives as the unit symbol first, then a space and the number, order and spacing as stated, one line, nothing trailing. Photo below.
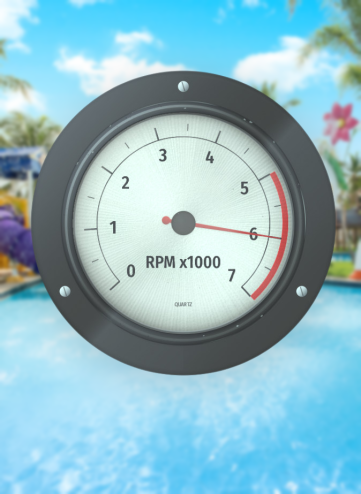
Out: rpm 6000
